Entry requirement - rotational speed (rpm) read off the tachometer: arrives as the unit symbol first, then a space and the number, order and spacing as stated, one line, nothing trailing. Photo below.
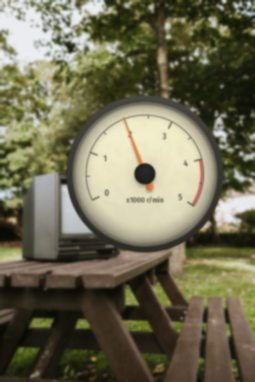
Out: rpm 2000
